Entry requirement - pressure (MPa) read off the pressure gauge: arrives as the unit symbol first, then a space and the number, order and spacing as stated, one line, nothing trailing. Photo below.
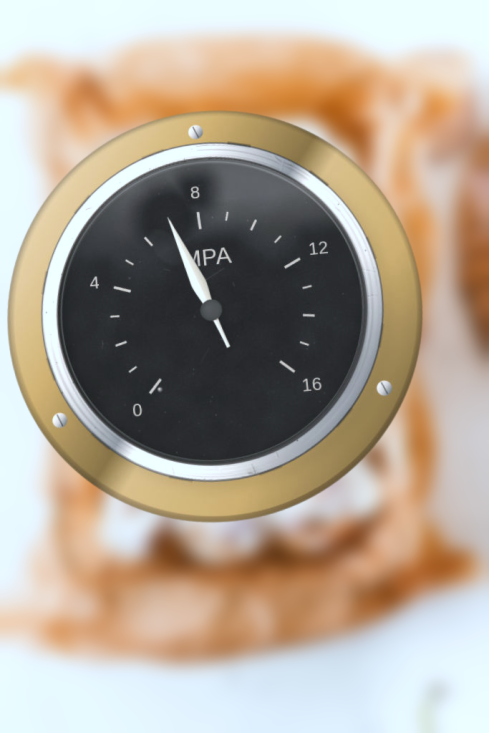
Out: MPa 7
